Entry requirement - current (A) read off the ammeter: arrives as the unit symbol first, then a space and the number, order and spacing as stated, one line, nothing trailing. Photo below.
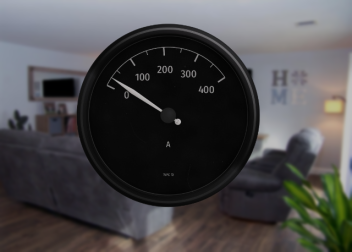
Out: A 25
